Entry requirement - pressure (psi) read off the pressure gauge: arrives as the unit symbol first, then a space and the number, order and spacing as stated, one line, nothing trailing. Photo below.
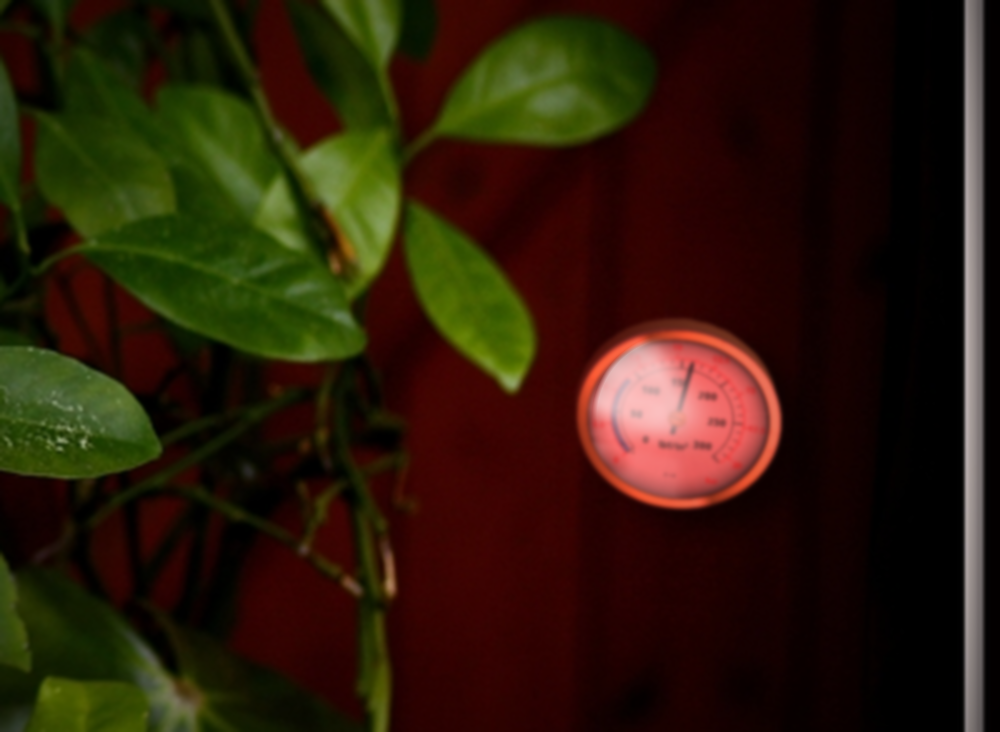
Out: psi 160
